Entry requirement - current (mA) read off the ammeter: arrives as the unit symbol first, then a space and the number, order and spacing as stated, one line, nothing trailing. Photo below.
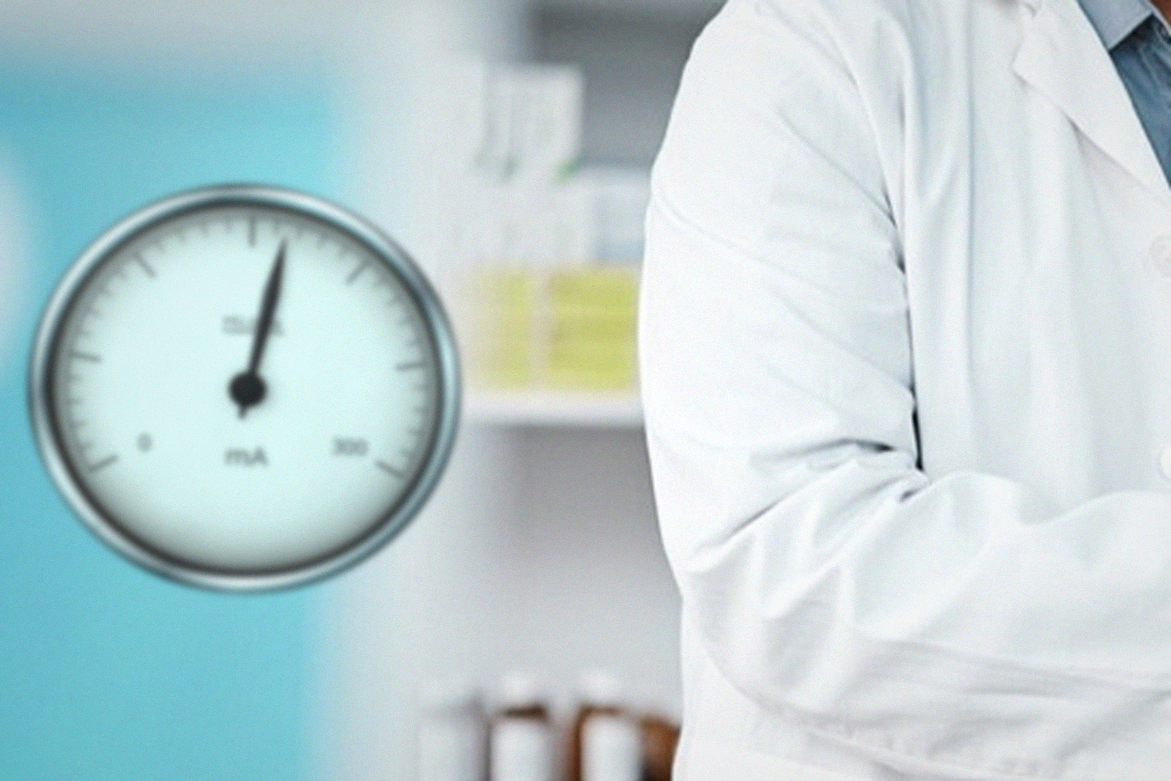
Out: mA 165
